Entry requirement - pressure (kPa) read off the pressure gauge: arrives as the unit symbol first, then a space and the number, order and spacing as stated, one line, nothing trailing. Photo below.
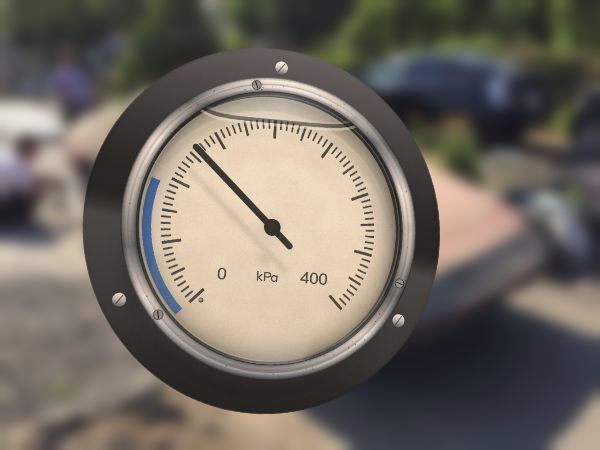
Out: kPa 130
